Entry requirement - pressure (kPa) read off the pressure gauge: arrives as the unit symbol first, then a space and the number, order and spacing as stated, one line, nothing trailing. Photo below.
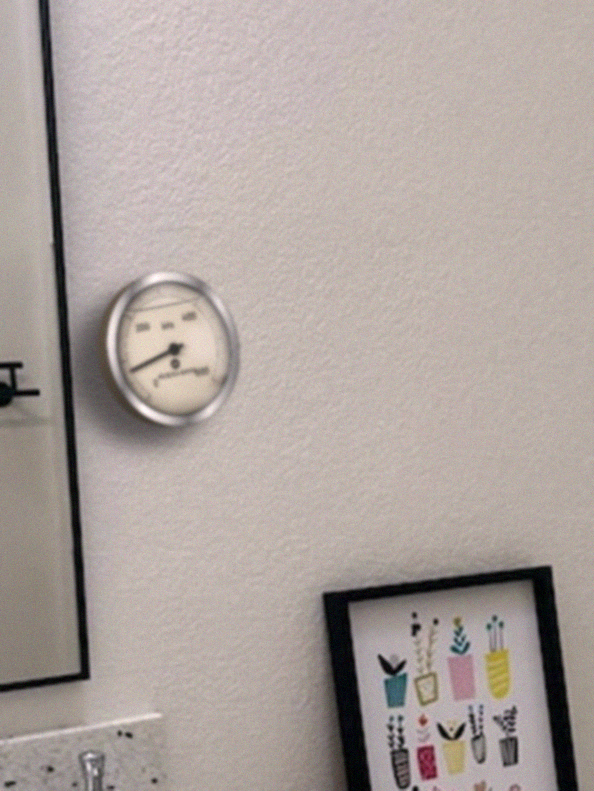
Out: kPa 75
